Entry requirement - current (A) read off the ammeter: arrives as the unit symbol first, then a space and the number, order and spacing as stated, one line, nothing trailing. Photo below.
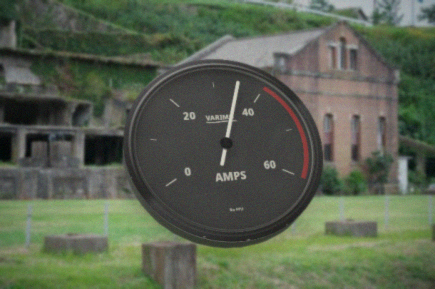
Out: A 35
